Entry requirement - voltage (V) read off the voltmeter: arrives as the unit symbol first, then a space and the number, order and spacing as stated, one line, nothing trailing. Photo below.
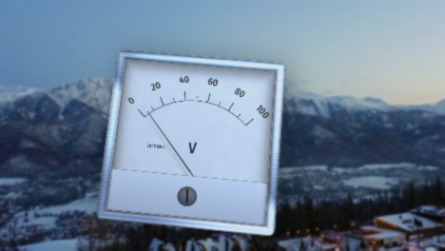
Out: V 5
